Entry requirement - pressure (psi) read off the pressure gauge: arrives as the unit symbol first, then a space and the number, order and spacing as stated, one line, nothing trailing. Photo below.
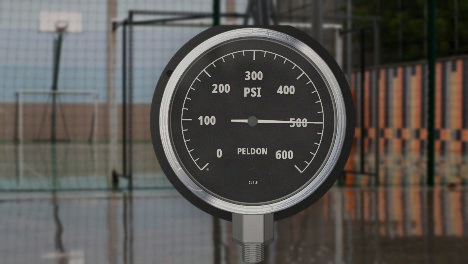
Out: psi 500
